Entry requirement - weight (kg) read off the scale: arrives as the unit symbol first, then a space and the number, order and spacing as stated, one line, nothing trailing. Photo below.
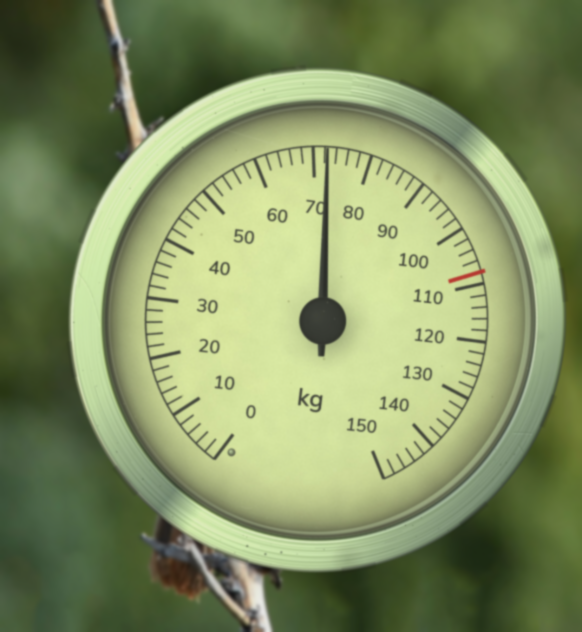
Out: kg 72
